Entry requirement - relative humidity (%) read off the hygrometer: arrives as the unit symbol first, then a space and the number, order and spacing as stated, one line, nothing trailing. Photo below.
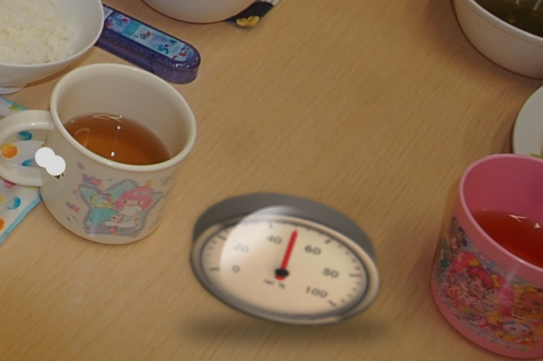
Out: % 48
